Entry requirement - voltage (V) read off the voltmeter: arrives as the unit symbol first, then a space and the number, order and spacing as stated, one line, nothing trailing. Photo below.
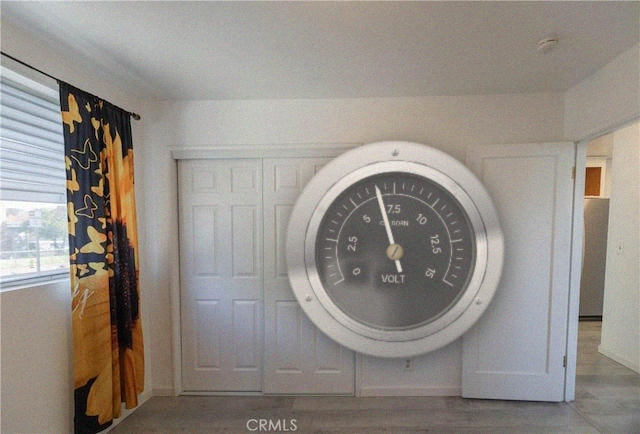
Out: V 6.5
